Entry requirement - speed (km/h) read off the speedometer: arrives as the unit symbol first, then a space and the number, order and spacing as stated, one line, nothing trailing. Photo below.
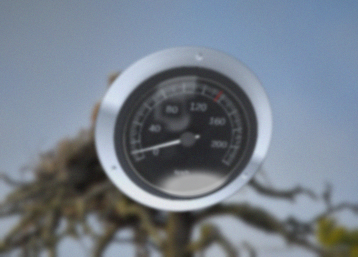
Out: km/h 10
